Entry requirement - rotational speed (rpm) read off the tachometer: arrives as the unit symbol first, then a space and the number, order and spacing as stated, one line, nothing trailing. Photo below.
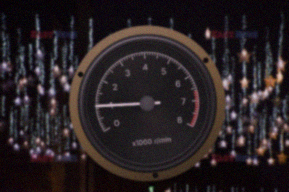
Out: rpm 1000
